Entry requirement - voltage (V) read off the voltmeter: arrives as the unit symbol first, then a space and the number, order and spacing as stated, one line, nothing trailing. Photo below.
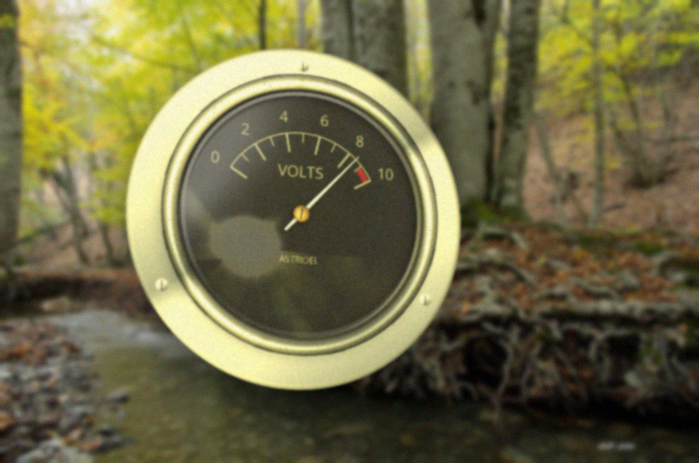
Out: V 8.5
